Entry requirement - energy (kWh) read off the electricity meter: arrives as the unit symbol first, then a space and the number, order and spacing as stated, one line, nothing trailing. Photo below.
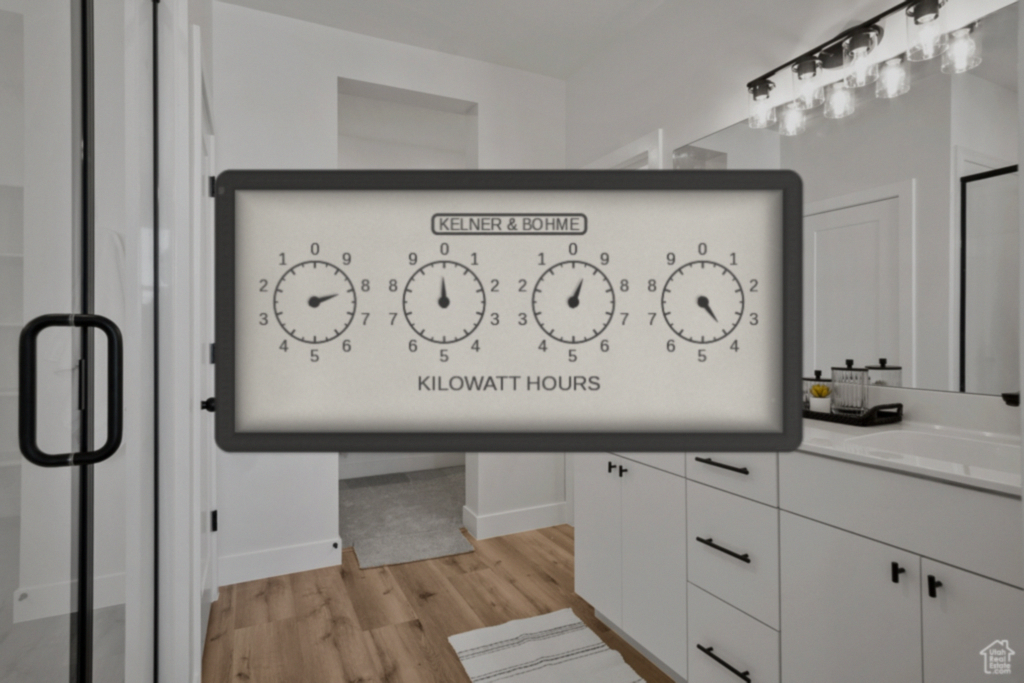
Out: kWh 7994
